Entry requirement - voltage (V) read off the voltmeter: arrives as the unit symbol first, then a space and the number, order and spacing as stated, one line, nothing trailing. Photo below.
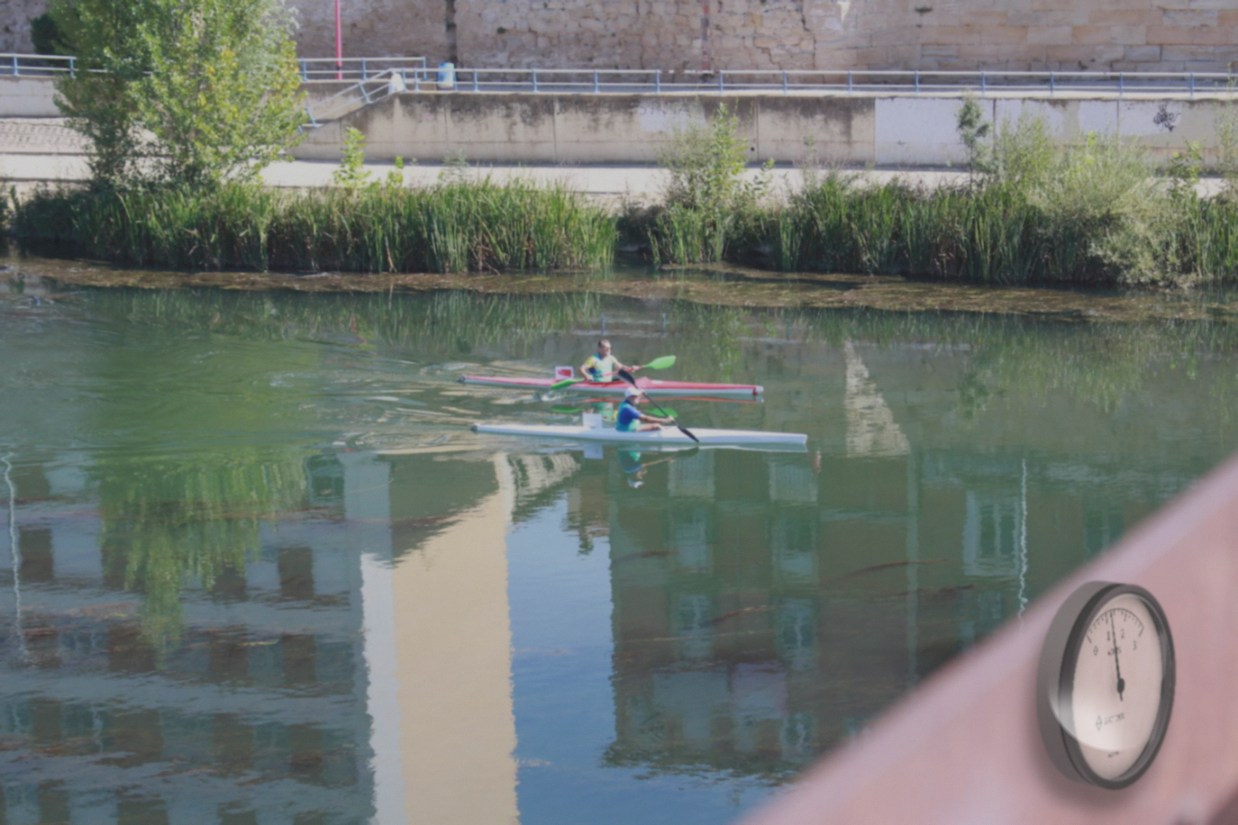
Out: V 1
